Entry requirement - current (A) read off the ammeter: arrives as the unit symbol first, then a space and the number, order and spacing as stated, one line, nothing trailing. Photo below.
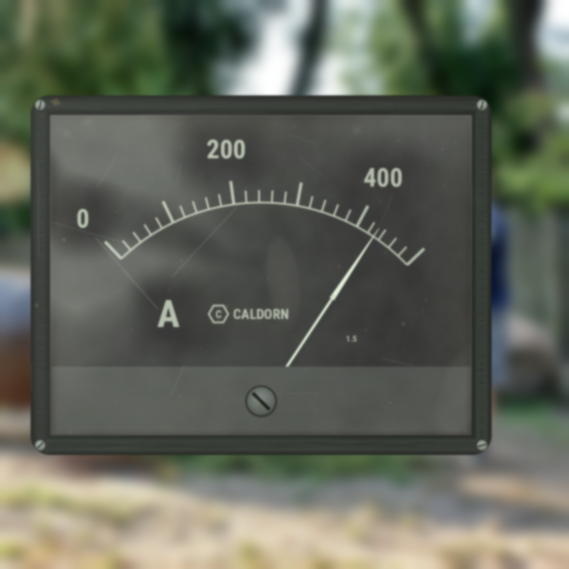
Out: A 430
